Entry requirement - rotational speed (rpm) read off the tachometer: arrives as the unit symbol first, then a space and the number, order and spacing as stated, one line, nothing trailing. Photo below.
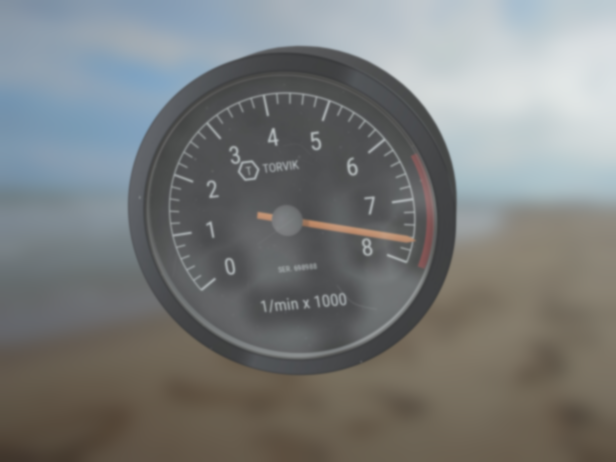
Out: rpm 7600
